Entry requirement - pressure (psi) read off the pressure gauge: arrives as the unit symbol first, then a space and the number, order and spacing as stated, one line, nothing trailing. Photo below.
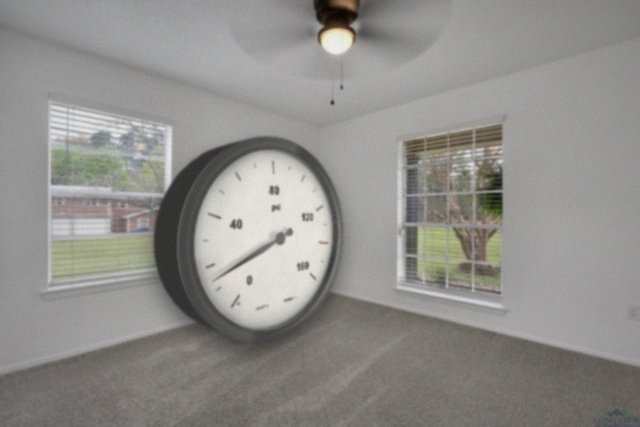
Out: psi 15
